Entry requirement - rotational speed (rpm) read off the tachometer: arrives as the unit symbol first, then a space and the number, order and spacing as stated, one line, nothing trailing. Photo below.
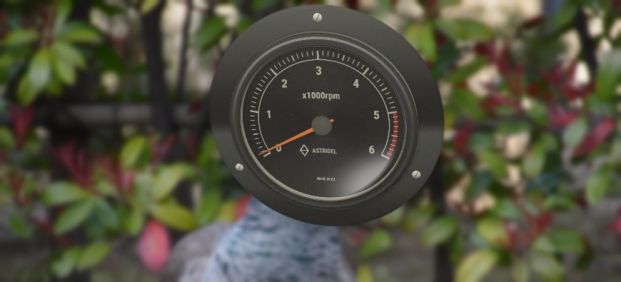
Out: rpm 100
